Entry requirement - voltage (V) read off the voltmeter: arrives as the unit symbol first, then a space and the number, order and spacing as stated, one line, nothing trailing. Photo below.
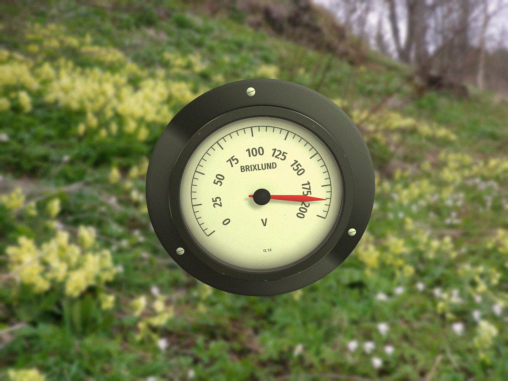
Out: V 185
